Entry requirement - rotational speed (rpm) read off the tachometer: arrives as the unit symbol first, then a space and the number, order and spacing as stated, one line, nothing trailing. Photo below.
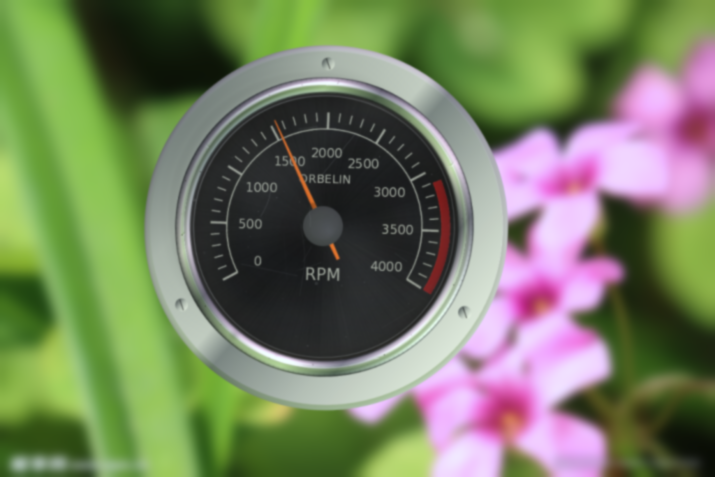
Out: rpm 1550
